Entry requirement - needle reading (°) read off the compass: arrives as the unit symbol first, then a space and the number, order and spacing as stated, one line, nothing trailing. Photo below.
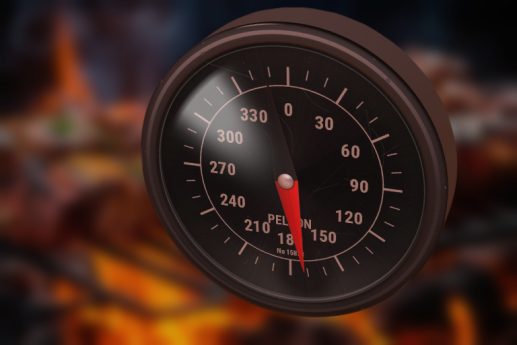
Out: ° 170
